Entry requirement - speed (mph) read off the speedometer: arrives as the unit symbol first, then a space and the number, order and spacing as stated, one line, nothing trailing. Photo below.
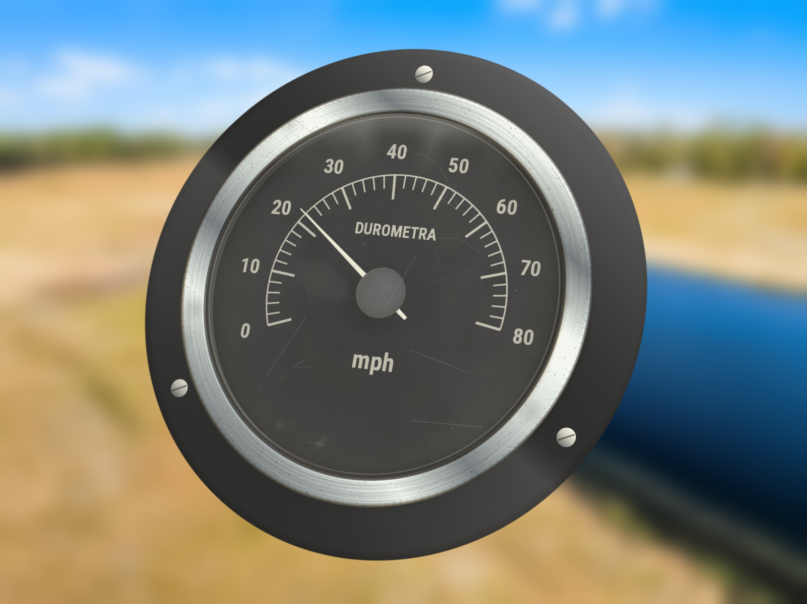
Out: mph 22
